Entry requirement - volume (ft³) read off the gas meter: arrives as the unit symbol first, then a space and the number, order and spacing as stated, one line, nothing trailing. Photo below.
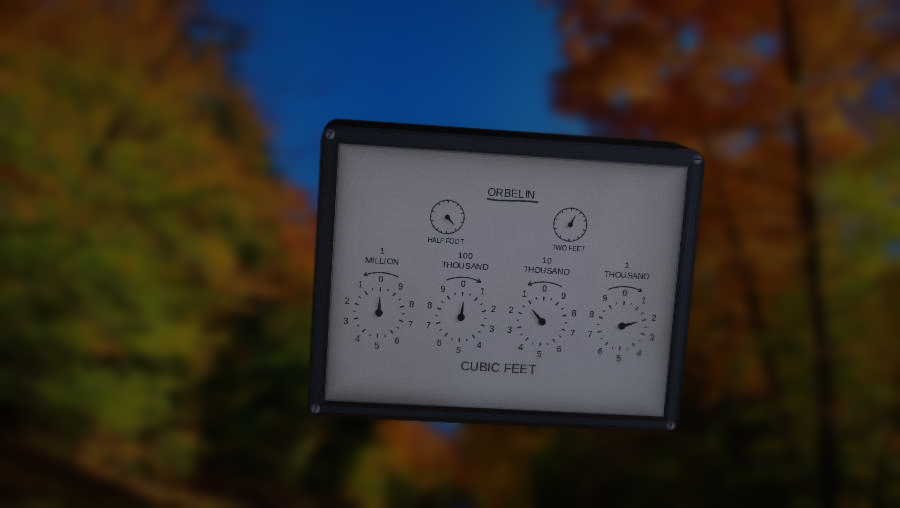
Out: ft³ 1200
